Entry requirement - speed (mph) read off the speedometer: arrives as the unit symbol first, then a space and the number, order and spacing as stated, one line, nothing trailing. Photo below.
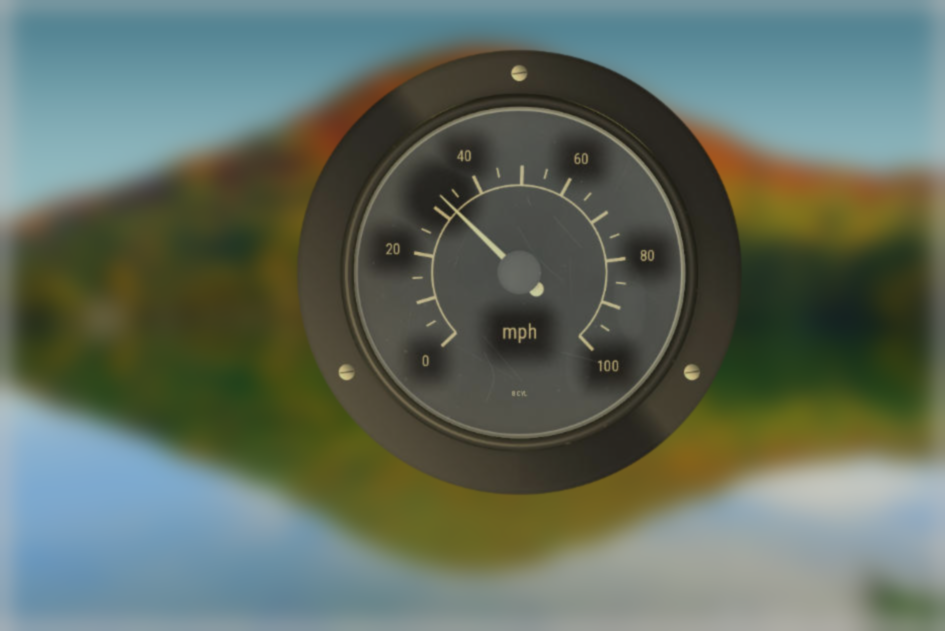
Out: mph 32.5
